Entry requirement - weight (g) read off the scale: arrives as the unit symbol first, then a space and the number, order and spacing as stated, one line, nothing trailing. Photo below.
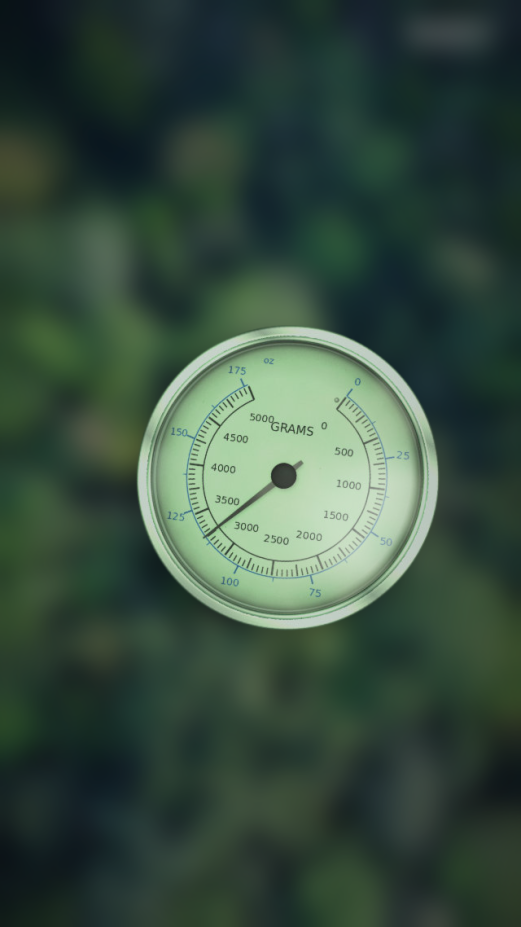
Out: g 3250
